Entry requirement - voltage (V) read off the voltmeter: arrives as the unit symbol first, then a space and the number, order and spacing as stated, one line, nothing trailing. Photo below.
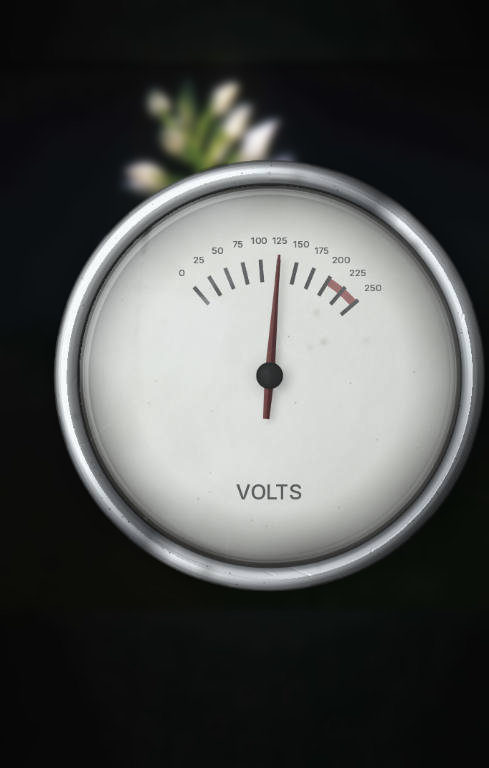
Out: V 125
